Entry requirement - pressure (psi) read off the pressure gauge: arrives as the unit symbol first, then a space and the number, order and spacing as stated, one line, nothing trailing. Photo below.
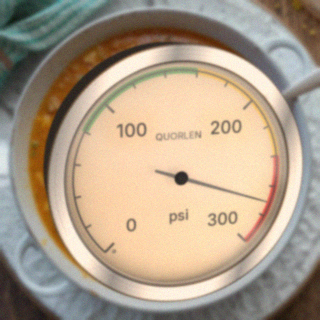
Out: psi 270
